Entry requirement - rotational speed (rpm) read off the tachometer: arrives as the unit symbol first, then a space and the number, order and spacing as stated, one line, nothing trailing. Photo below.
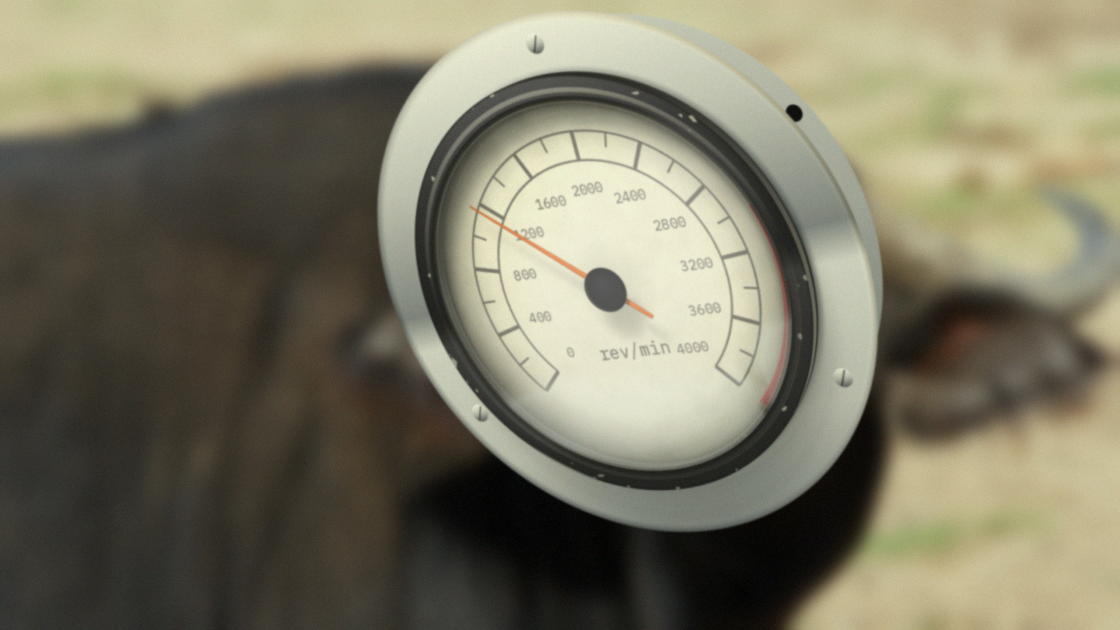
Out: rpm 1200
